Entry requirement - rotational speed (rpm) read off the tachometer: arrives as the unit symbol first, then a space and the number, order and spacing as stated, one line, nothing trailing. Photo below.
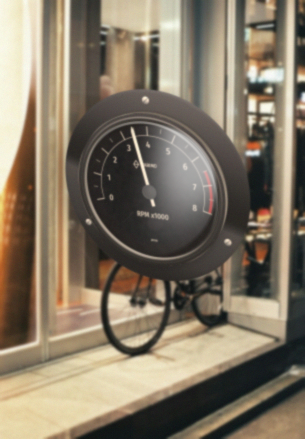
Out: rpm 3500
